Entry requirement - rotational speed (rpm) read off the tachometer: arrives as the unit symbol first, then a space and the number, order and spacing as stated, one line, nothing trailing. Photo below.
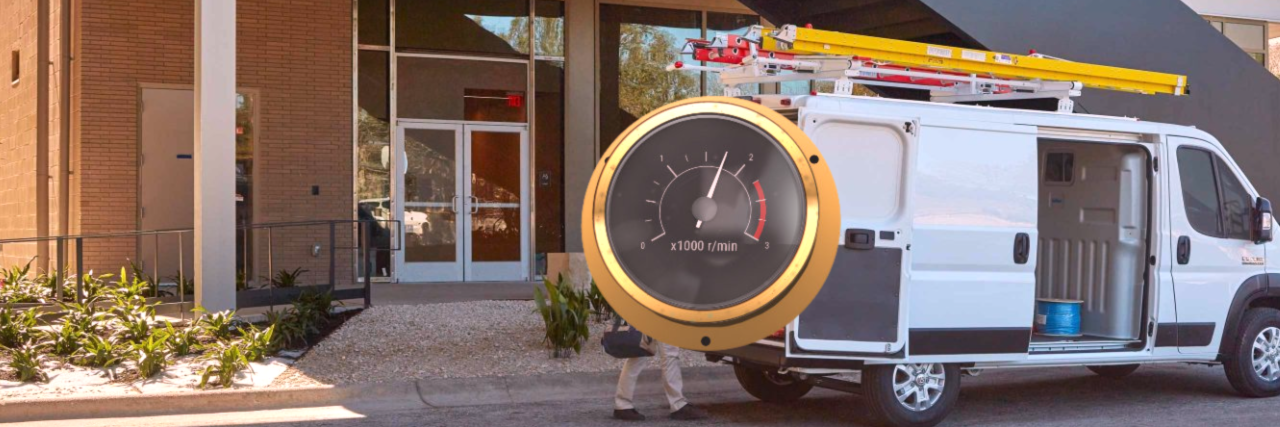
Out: rpm 1750
